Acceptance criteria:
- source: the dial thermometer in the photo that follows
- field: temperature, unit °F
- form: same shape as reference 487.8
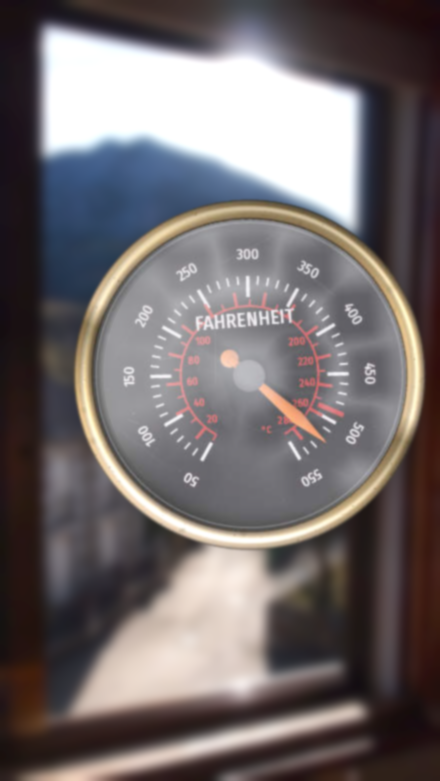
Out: 520
